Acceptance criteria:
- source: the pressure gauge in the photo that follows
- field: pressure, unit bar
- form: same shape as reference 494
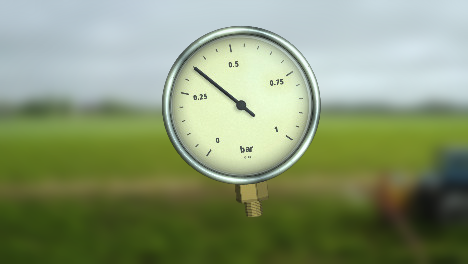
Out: 0.35
